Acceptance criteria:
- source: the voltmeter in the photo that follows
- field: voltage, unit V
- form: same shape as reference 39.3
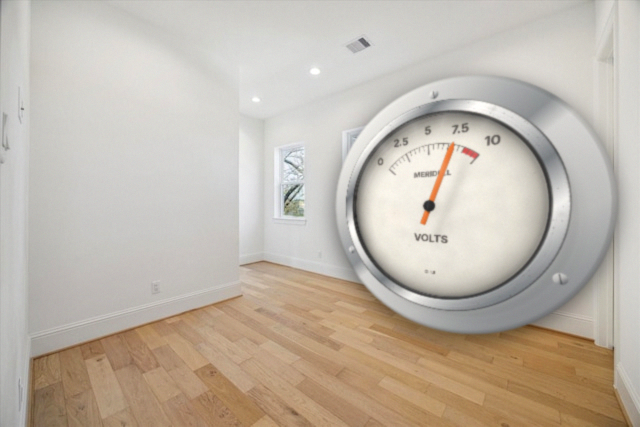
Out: 7.5
